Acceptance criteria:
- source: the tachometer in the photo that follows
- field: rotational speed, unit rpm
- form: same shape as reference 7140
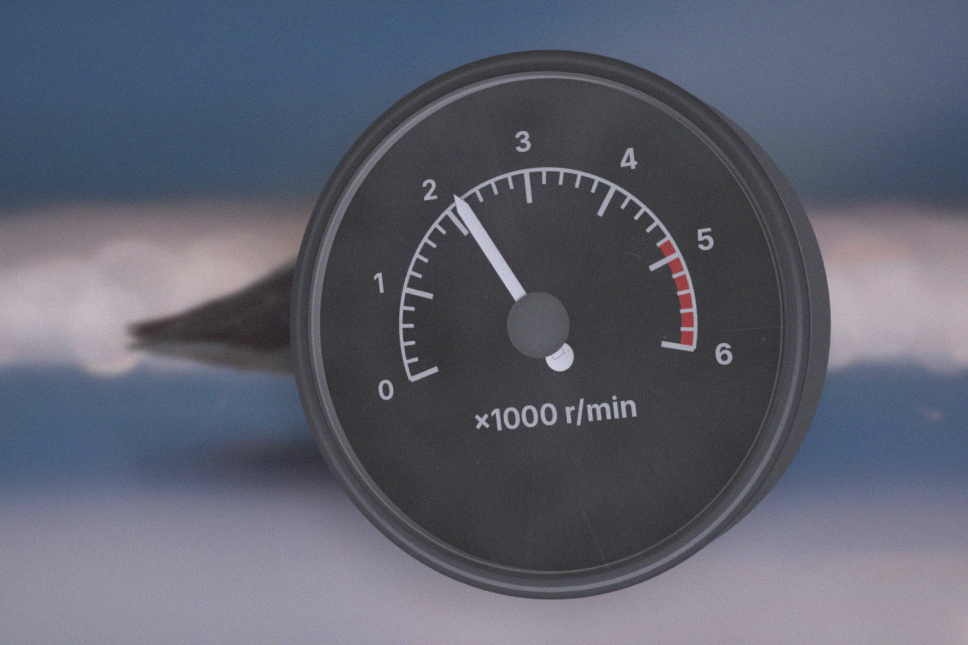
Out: 2200
